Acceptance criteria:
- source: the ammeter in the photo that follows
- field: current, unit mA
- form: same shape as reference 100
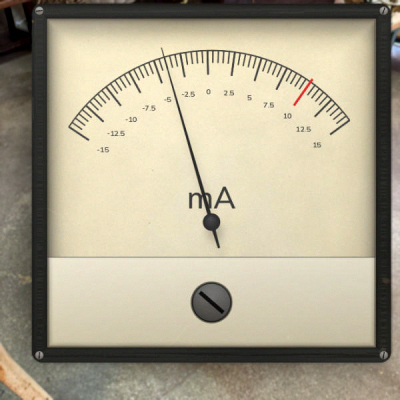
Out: -4
